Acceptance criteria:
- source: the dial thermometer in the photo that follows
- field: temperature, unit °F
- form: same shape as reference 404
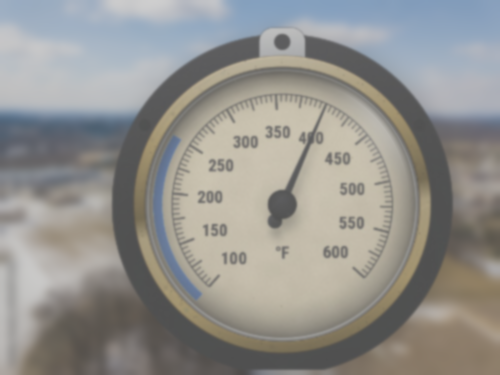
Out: 400
